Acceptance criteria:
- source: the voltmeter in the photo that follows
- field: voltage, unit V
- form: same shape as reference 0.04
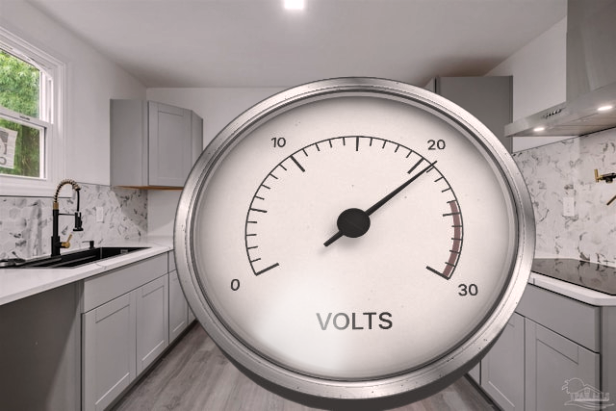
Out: 21
